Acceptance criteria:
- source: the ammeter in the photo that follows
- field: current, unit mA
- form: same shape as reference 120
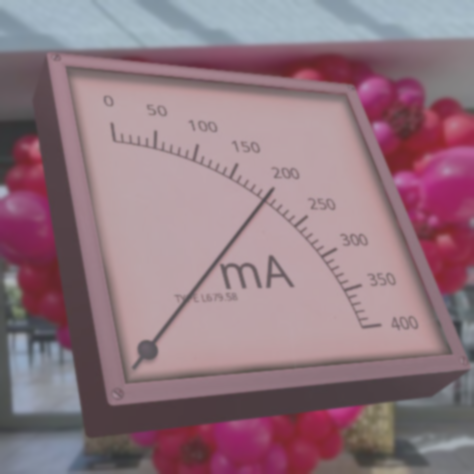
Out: 200
